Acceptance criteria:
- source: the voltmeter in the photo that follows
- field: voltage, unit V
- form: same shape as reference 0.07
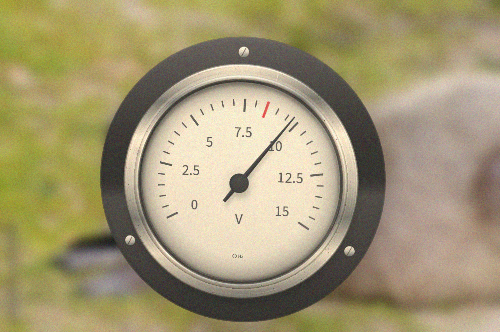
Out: 9.75
